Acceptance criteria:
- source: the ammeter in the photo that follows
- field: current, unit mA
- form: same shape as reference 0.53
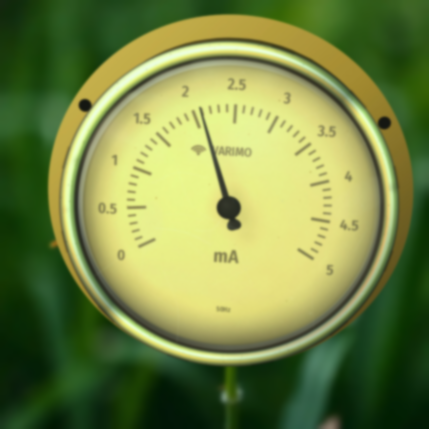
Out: 2.1
